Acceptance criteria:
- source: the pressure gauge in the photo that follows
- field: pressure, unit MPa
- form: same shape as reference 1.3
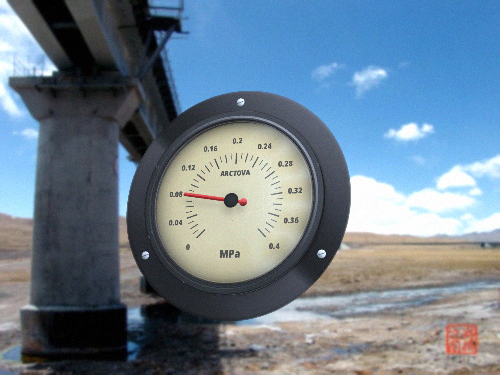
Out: 0.08
